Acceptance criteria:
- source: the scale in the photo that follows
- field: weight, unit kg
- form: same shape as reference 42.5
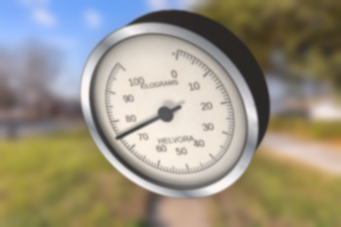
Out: 75
